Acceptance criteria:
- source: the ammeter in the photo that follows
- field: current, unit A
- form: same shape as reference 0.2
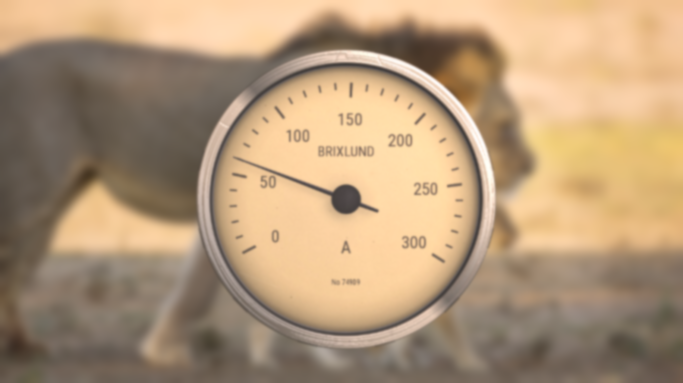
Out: 60
